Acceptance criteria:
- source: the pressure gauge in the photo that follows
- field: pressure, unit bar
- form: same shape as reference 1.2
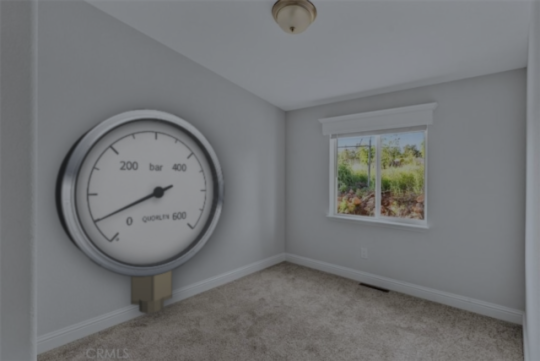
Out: 50
